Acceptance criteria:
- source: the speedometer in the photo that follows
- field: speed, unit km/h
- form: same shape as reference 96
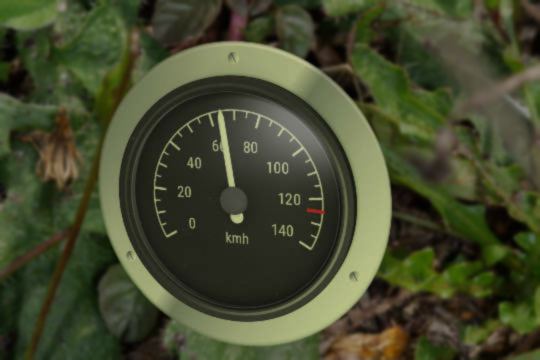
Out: 65
